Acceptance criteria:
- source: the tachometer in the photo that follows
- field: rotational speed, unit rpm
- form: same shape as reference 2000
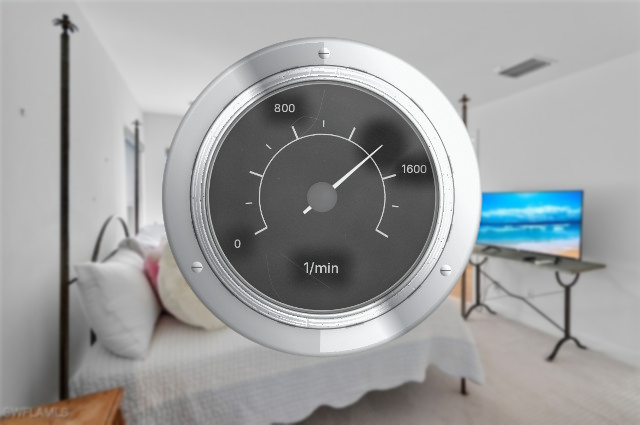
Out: 1400
